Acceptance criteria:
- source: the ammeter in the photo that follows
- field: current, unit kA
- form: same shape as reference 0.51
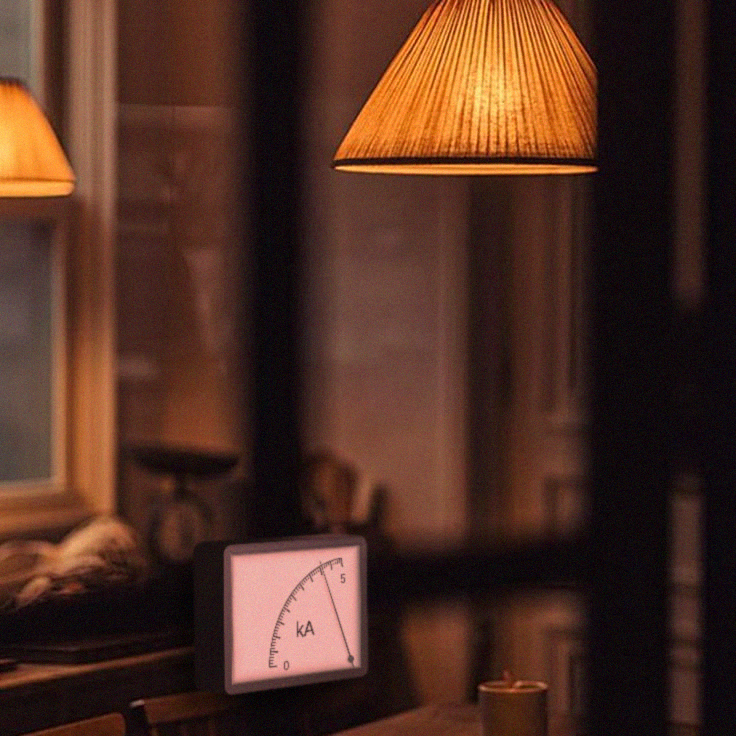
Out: 4
